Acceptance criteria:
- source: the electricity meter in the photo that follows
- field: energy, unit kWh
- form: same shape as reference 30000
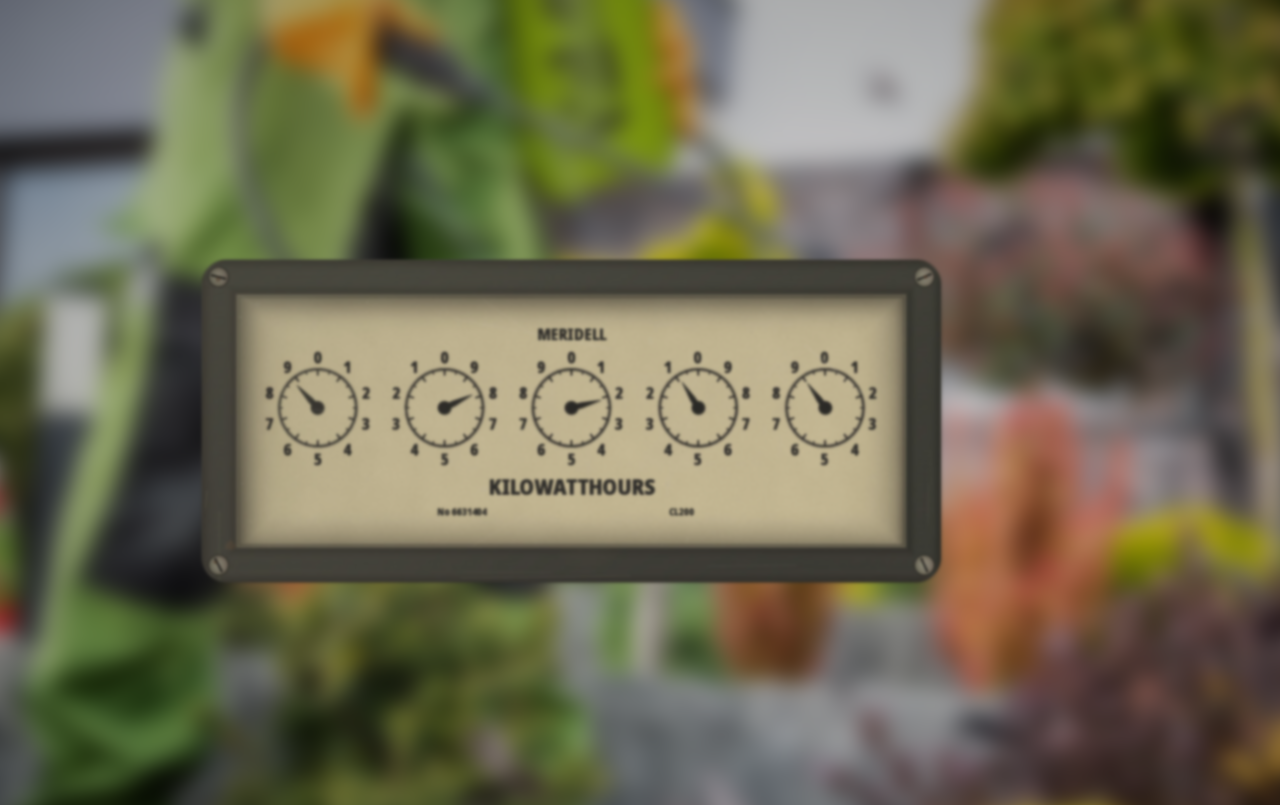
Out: 88209
